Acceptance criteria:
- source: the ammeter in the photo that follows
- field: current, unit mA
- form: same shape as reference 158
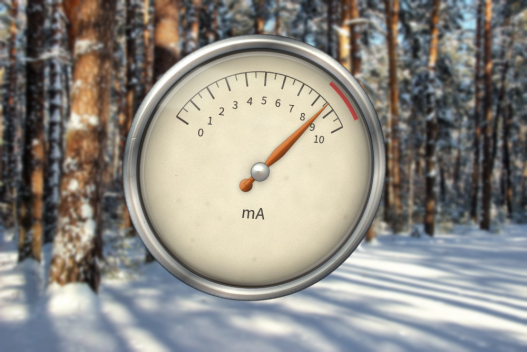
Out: 8.5
